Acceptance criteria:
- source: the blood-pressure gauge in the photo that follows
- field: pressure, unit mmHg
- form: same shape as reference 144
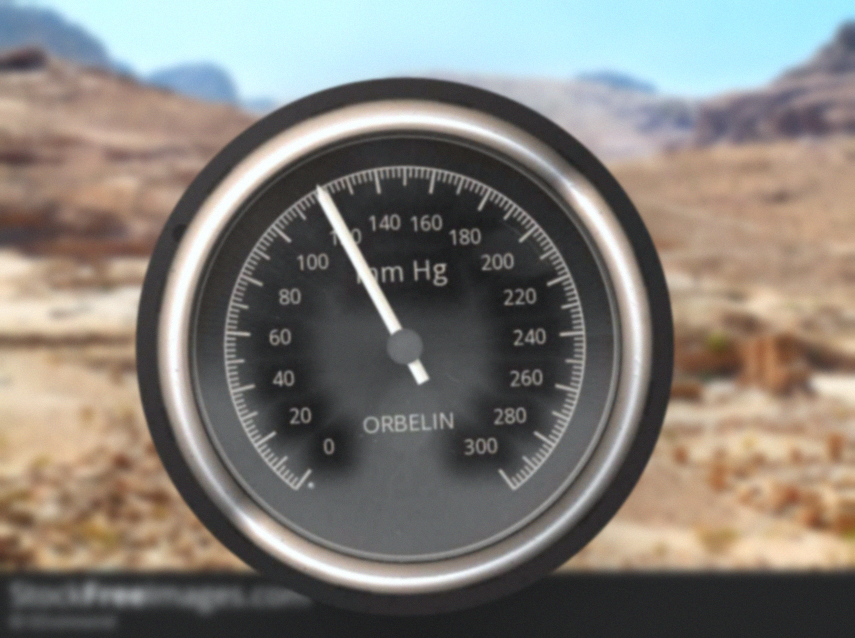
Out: 120
